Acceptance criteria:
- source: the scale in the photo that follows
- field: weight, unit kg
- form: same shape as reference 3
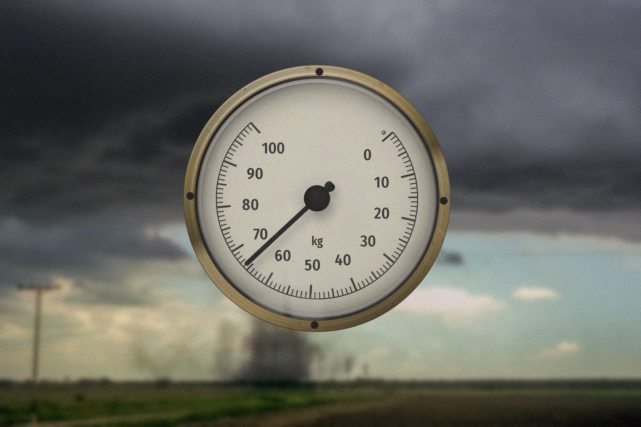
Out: 66
